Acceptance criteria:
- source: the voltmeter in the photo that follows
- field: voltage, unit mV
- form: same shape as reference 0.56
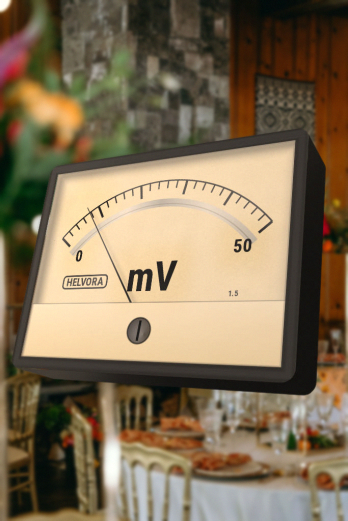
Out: 8
